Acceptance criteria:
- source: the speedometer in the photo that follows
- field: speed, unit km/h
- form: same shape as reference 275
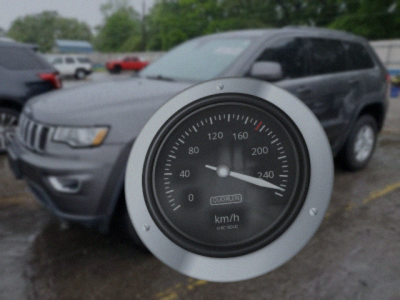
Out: 255
